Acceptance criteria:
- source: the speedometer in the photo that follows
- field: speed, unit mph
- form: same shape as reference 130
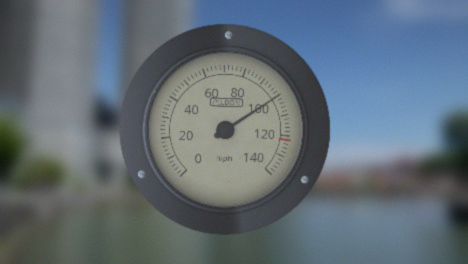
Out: 100
